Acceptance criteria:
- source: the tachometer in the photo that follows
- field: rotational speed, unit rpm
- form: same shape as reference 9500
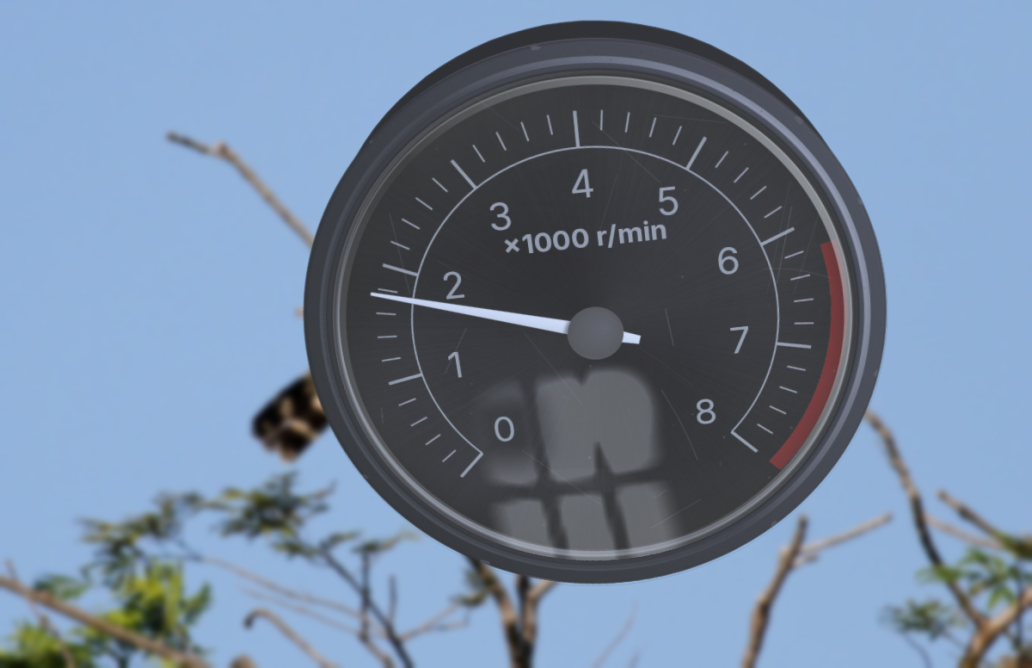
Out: 1800
